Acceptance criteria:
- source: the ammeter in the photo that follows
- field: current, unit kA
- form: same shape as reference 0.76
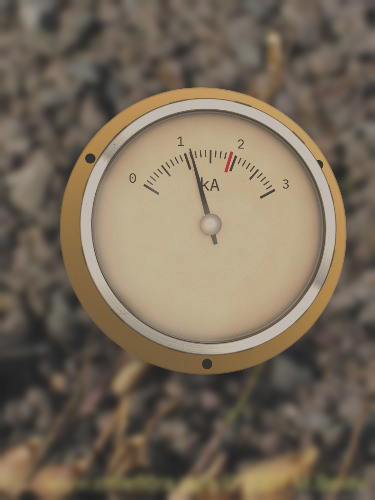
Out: 1.1
